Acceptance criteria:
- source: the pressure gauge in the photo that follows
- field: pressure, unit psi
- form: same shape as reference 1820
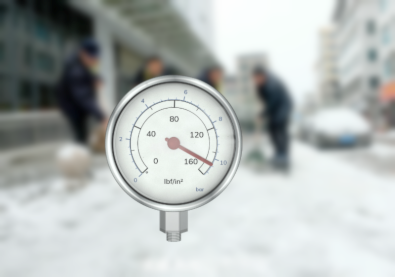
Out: 150
